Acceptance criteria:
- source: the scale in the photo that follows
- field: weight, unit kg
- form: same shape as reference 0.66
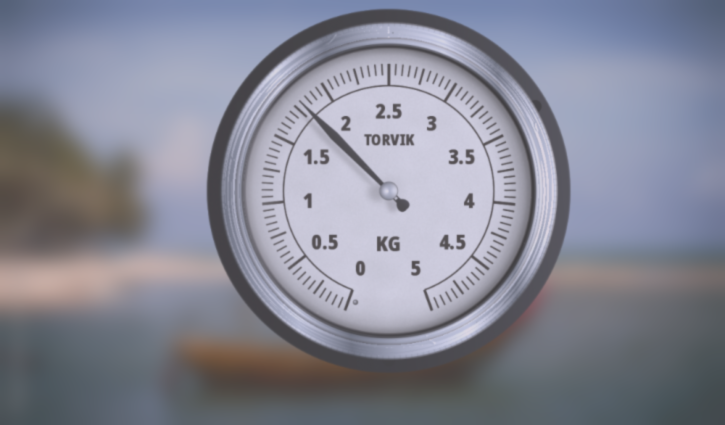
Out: 1.8
